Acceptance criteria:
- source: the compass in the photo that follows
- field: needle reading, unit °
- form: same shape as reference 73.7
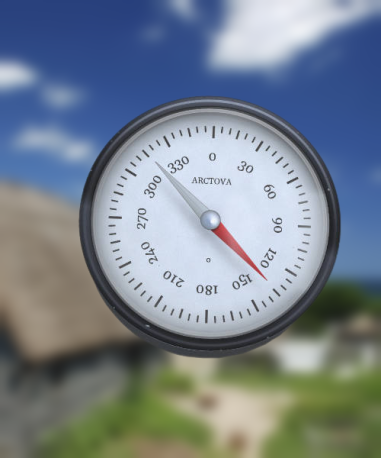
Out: 135
